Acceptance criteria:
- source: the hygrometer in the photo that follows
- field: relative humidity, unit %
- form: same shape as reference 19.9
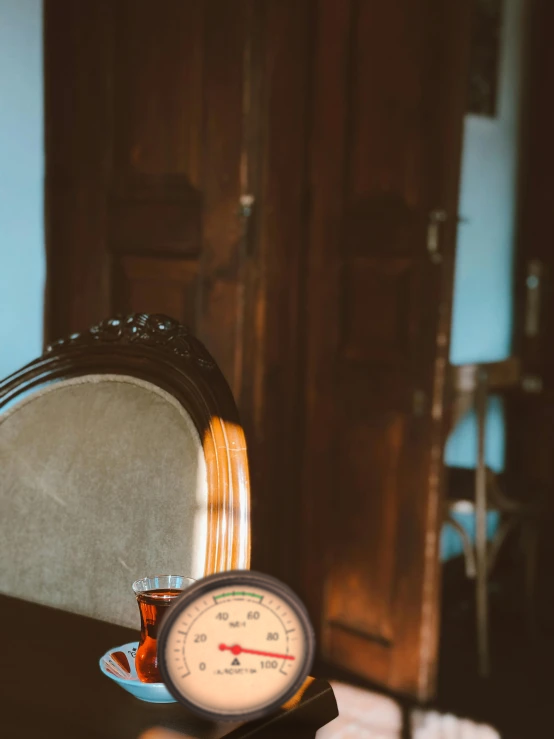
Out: 92
